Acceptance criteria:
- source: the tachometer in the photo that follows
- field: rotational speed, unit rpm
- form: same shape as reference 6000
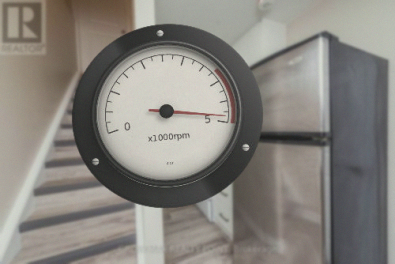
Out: 4875
